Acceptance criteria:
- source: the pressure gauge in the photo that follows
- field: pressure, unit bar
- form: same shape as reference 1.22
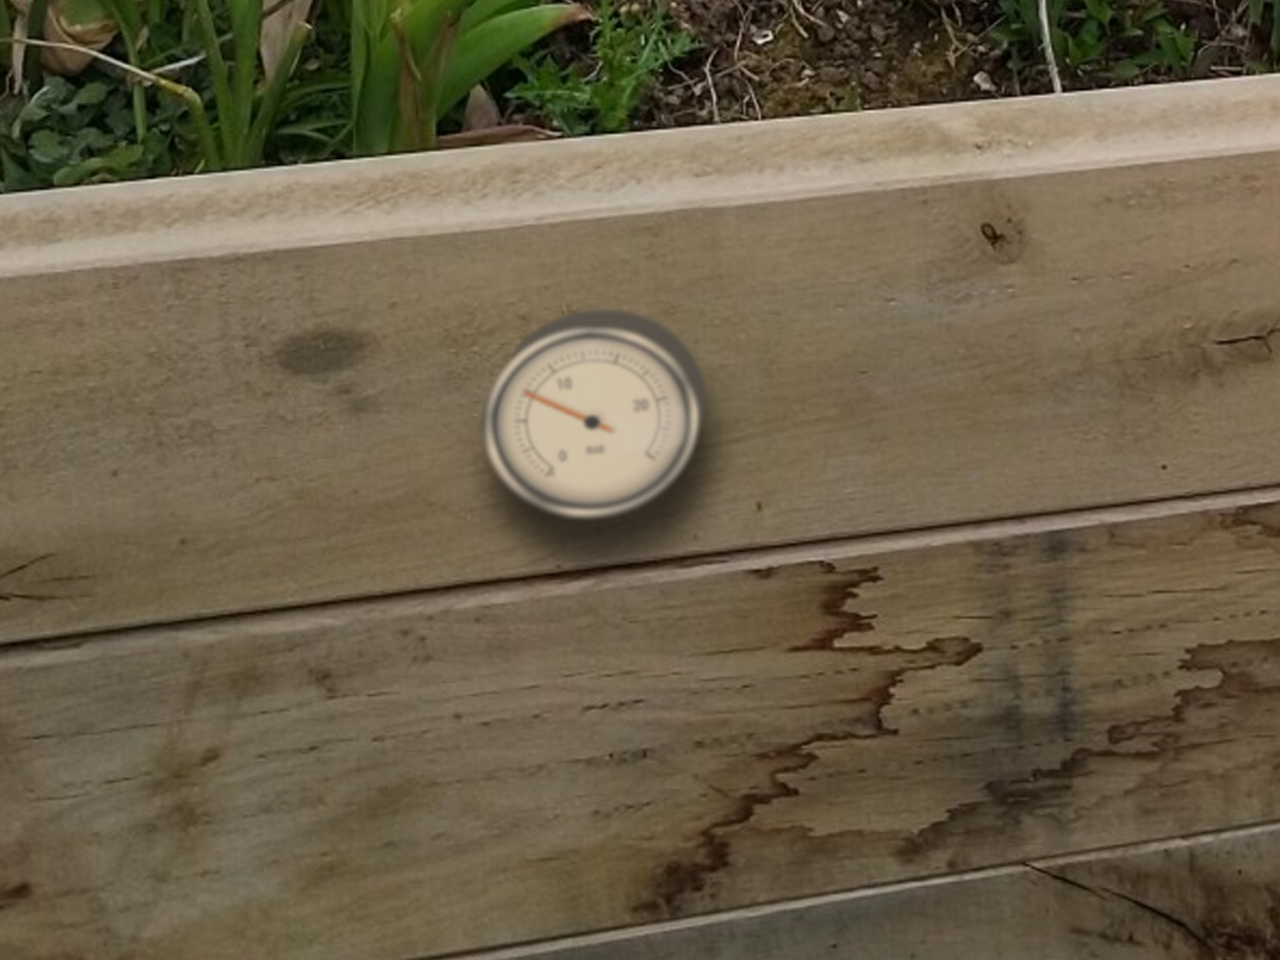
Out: 7.5
